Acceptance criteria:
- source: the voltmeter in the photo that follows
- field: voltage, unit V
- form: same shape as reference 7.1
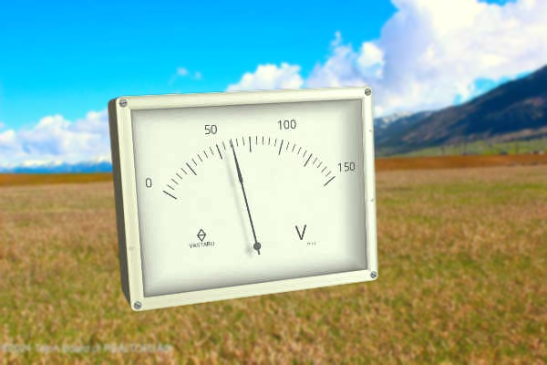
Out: 60
